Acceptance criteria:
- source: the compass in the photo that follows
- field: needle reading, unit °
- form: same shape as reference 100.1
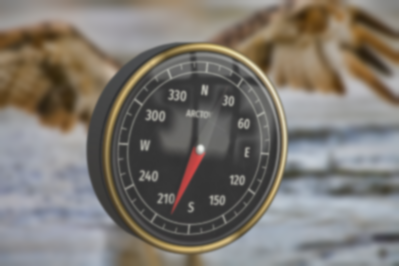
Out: 200
